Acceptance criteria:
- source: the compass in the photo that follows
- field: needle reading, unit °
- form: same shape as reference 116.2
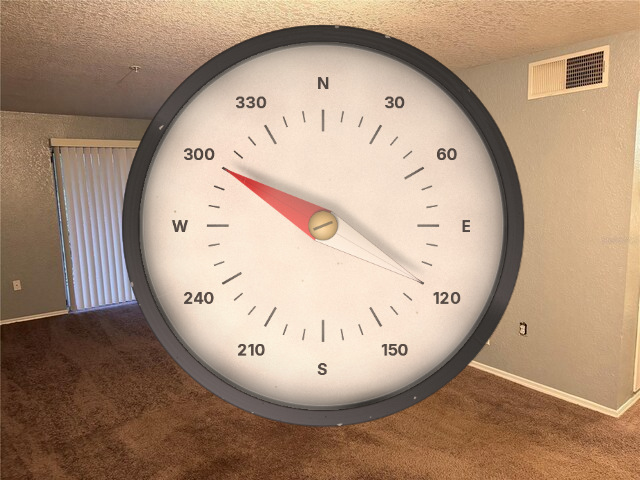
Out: 300
